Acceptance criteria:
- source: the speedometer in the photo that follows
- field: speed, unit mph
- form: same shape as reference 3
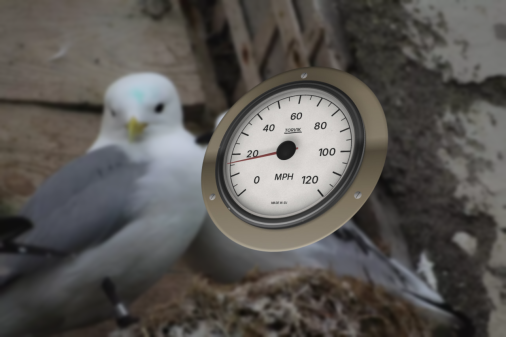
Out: 15
